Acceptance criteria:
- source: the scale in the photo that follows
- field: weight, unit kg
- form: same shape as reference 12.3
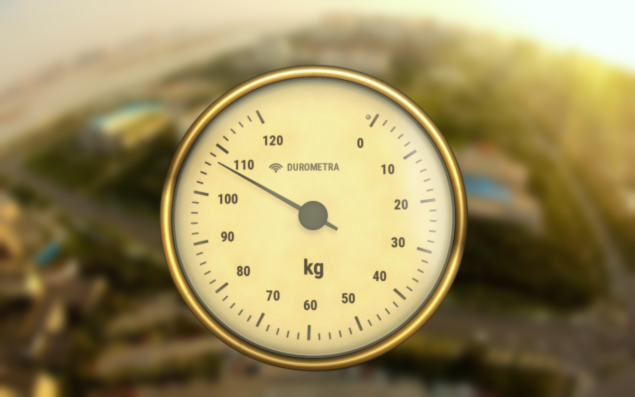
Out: 107
